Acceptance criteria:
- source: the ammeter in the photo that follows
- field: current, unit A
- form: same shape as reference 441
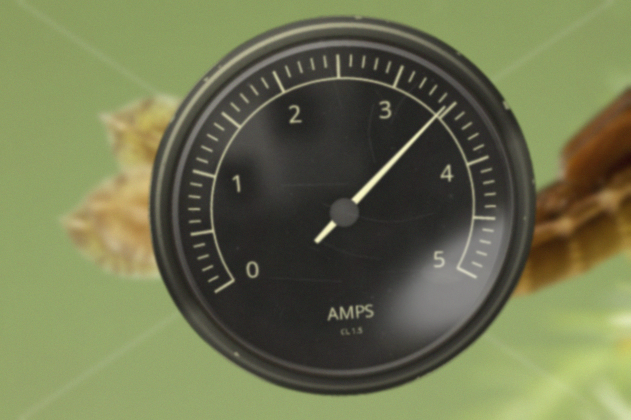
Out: 3.45
